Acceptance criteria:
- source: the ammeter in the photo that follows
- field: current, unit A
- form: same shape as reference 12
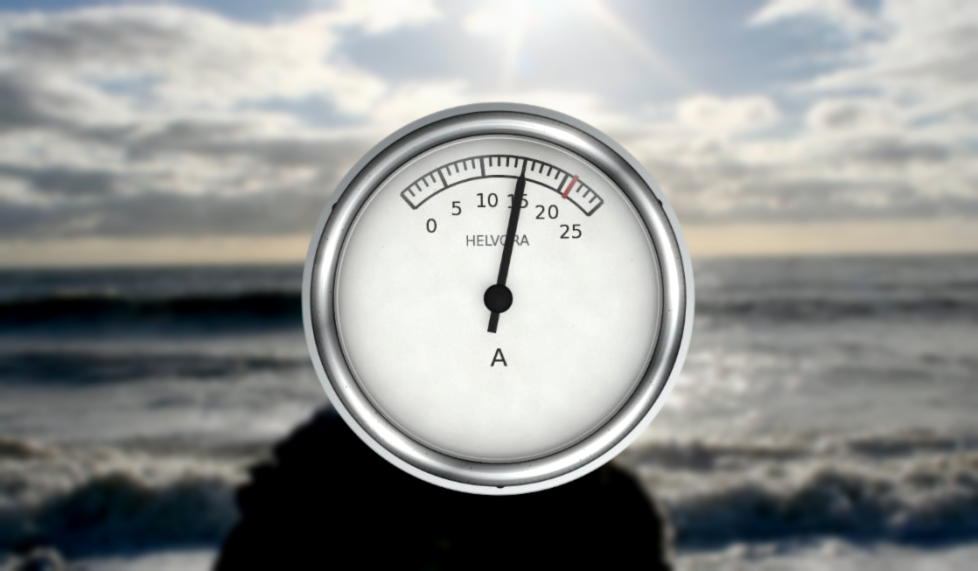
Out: 15
